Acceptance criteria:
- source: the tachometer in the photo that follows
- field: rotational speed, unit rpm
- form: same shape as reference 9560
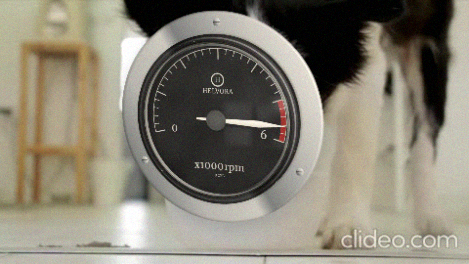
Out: 5600
